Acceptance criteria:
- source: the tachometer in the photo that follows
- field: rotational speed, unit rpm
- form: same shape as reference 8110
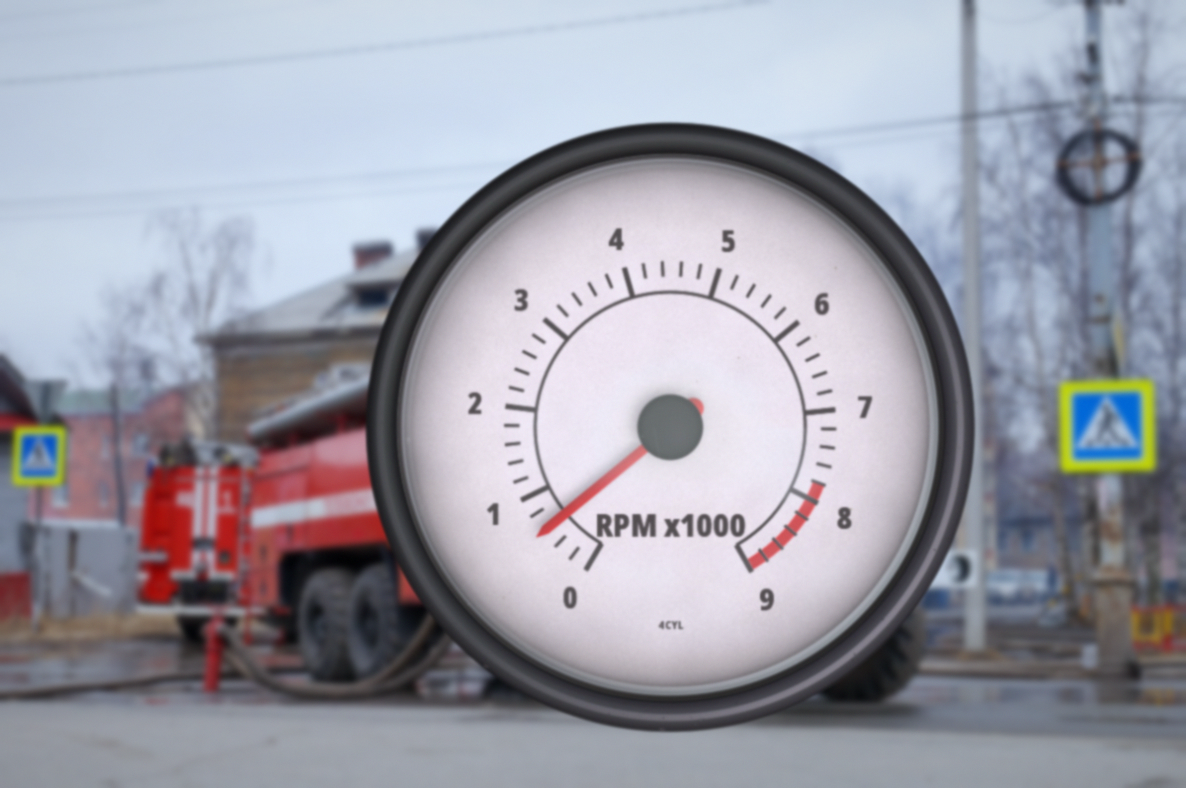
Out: 600
